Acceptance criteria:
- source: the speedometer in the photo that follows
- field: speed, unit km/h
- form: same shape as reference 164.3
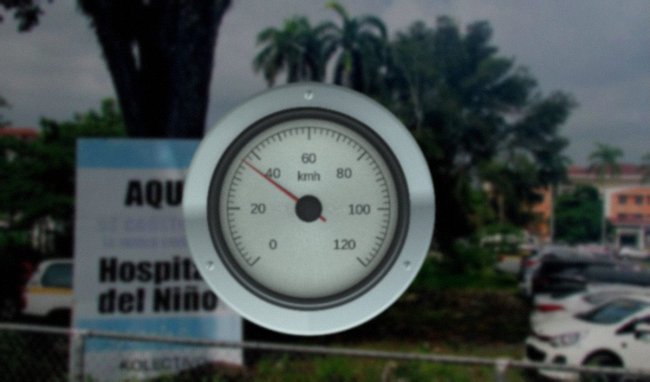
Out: 36
